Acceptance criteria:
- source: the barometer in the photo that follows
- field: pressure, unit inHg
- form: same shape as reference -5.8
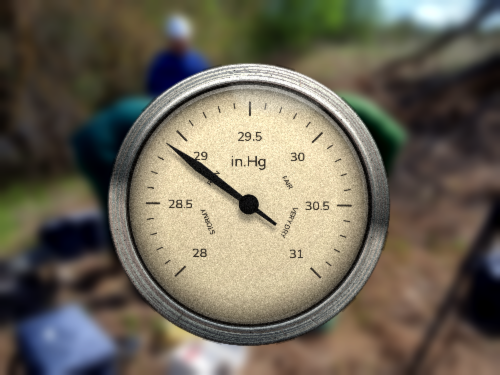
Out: 28.9
